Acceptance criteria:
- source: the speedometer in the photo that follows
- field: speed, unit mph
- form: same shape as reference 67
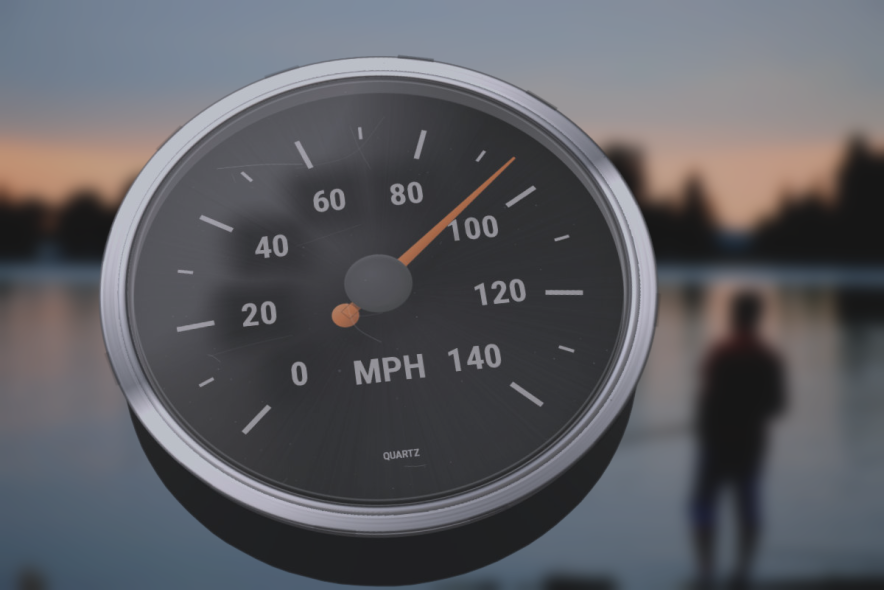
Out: 95
